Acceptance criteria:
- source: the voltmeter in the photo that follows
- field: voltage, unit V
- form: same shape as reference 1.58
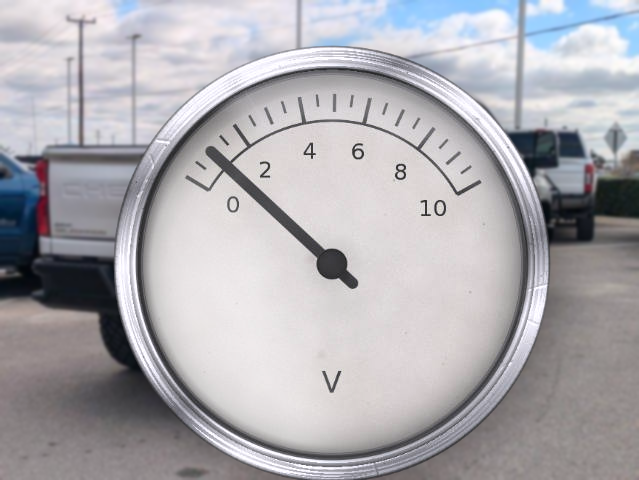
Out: 1
